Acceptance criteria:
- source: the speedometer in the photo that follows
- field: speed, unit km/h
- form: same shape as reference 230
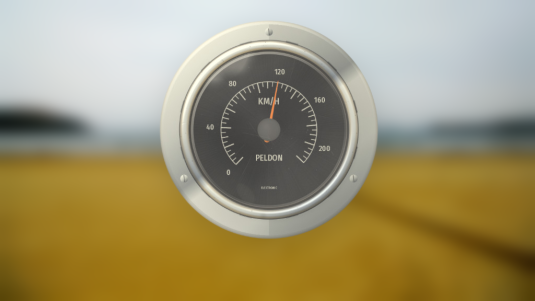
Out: 120
